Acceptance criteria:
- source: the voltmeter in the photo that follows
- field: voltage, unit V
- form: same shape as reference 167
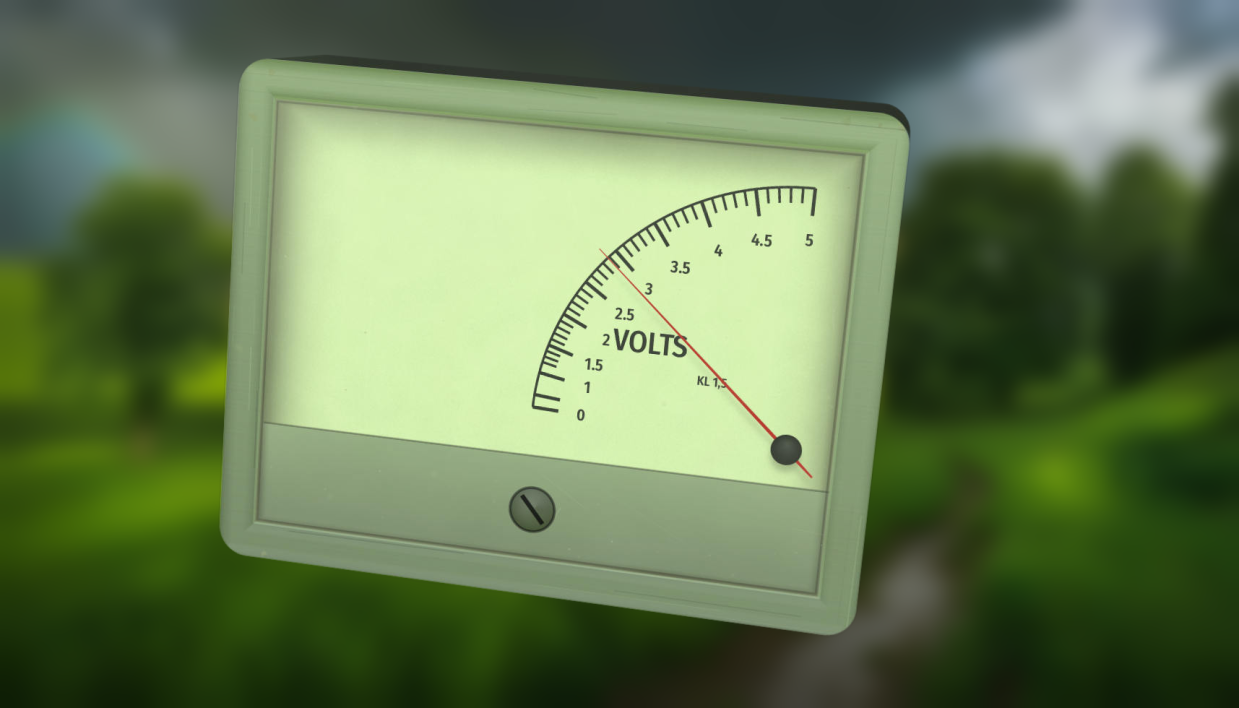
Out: 2.9
